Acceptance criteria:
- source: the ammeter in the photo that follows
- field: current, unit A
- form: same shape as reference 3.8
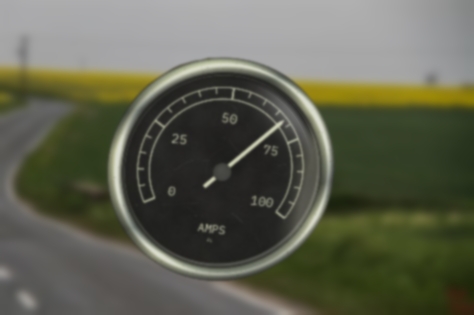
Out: 67.5
